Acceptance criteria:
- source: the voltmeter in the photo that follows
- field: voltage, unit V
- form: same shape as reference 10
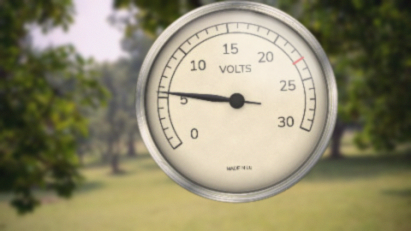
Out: 5.5
